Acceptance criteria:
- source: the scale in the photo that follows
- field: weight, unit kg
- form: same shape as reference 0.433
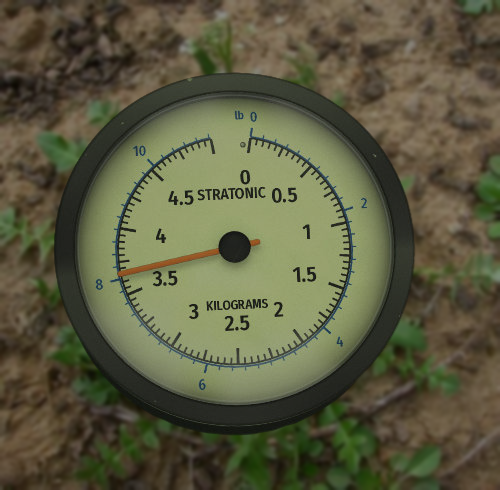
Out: 3.65
